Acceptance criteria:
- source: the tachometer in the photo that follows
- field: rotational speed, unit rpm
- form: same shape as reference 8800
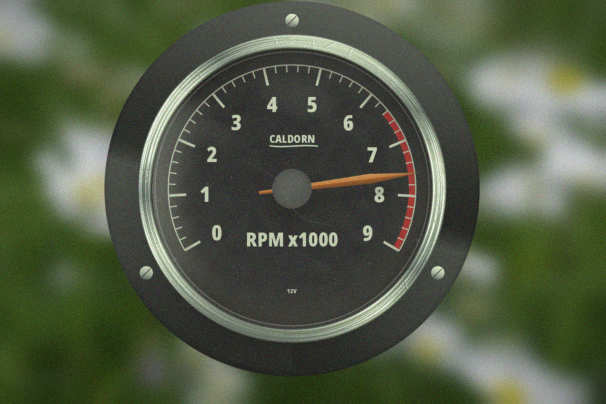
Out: 7600
